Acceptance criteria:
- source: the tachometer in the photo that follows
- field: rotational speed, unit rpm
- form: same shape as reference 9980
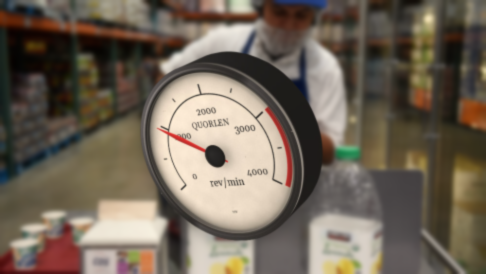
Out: 1000
